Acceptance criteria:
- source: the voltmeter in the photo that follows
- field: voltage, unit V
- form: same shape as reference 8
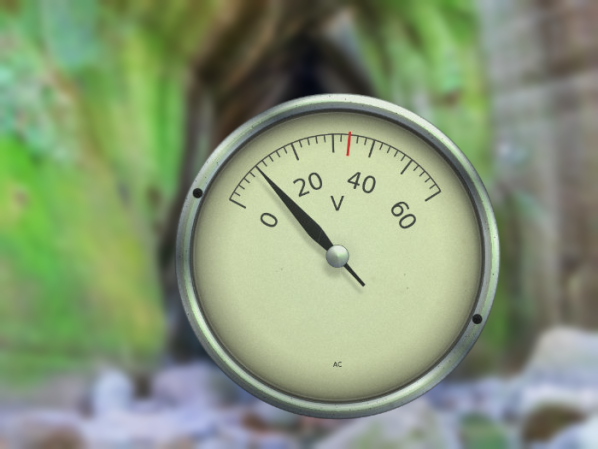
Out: 10
